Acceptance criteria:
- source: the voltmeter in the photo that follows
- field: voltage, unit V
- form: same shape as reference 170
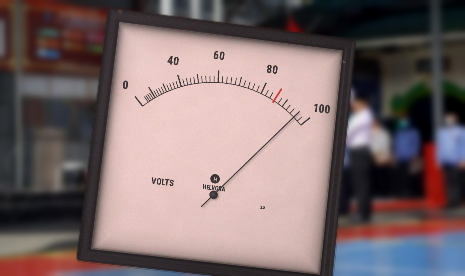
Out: 96
